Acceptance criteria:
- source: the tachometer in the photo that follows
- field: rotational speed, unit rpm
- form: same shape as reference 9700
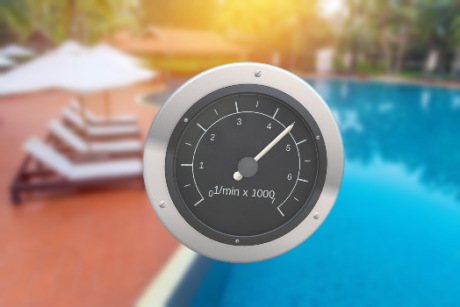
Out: 4500
